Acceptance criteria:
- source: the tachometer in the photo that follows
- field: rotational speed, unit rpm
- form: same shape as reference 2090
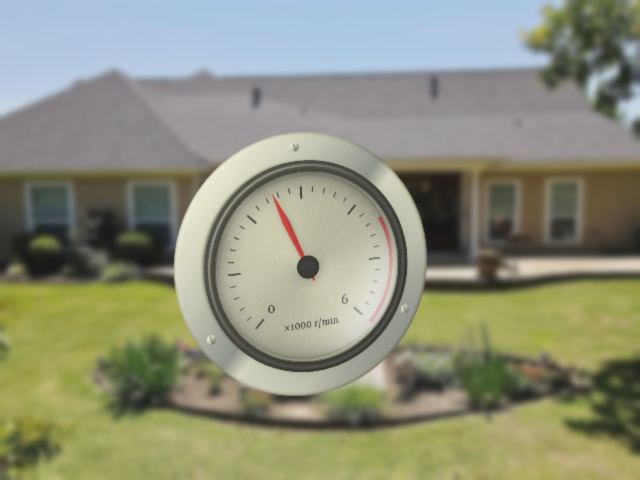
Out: 2500
